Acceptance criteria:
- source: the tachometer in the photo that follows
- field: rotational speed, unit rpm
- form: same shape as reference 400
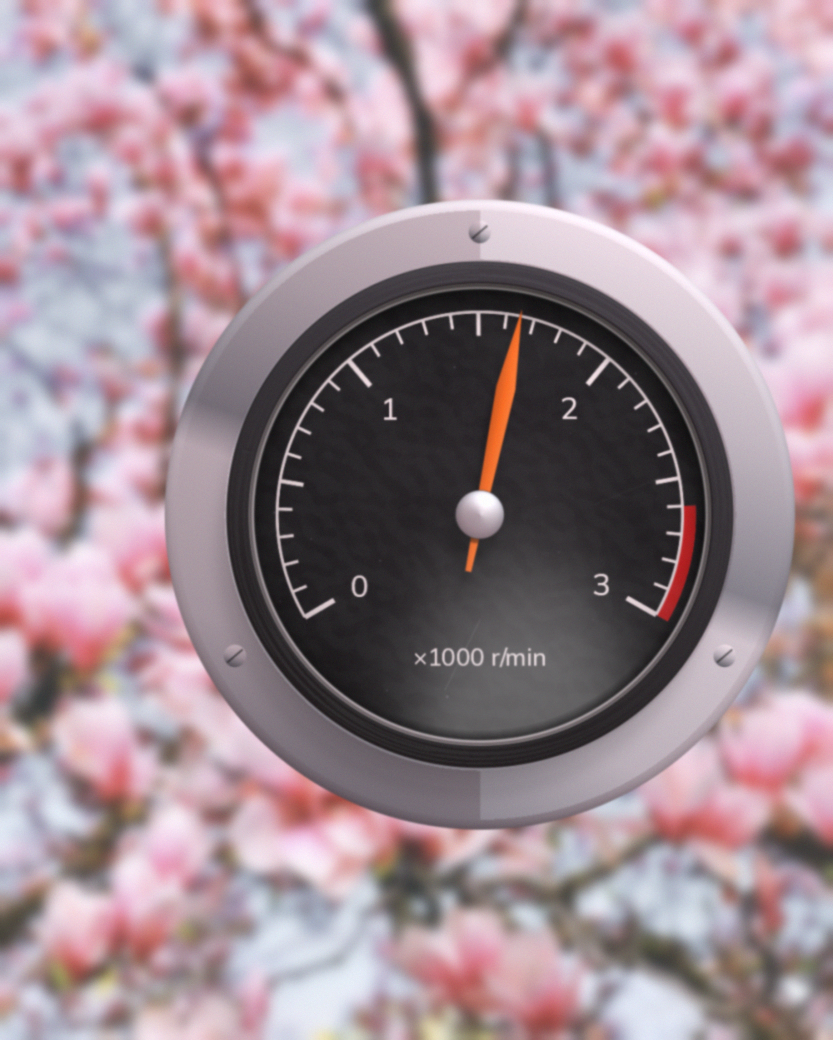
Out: 1650
